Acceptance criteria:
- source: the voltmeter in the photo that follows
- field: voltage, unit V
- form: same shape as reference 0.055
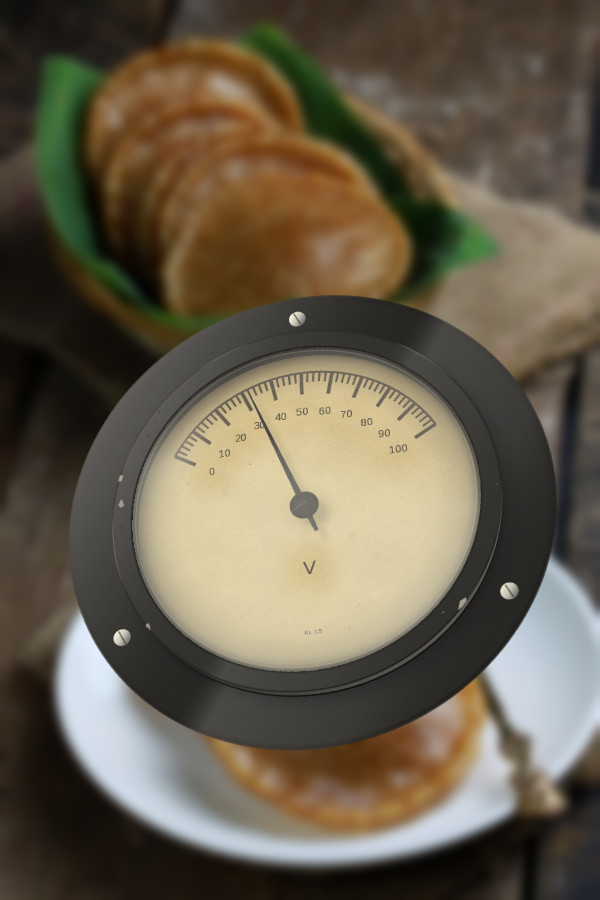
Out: 32
